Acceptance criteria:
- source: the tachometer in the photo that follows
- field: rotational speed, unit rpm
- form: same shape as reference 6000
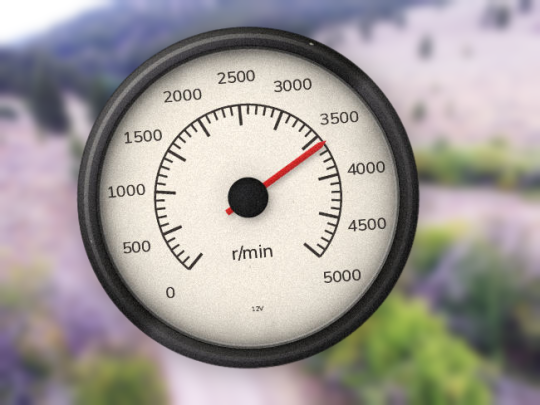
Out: 3600
